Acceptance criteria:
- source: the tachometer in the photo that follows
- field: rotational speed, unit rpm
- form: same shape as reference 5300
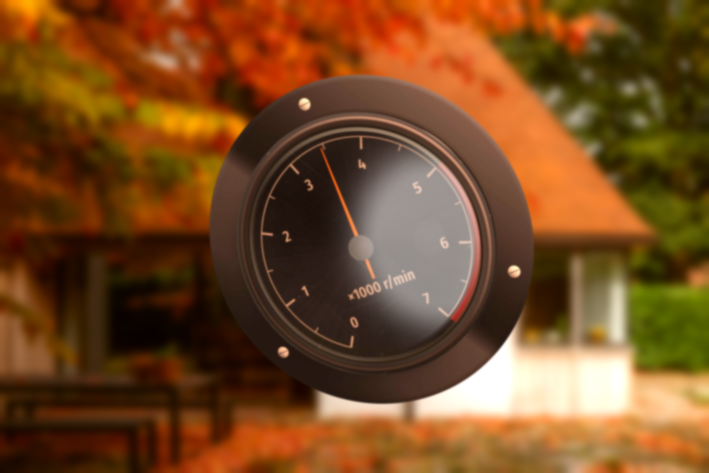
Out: 3500
